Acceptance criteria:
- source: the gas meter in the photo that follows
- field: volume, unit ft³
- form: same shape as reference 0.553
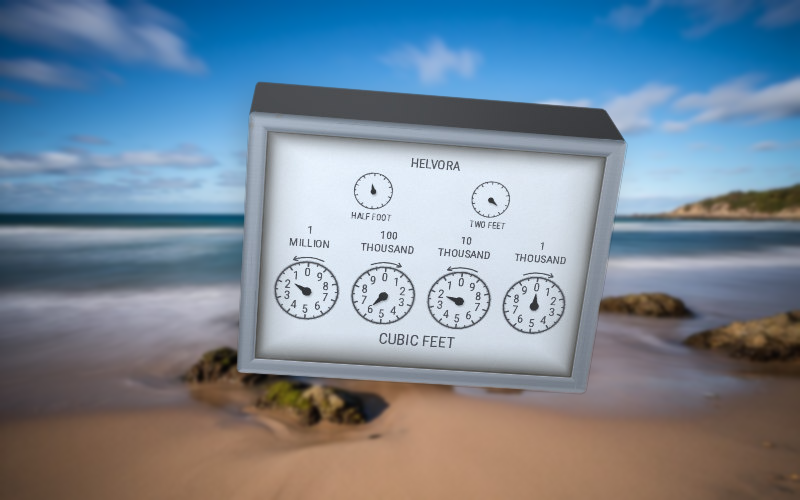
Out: 162000
